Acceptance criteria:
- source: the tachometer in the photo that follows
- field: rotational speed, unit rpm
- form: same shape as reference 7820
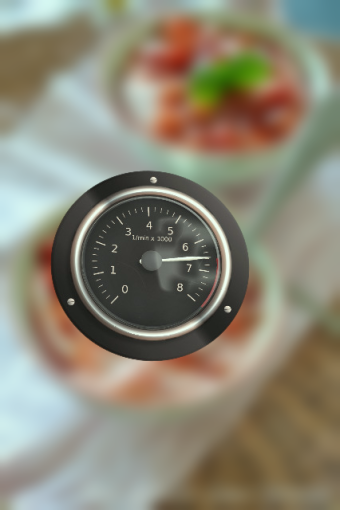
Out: 6600
